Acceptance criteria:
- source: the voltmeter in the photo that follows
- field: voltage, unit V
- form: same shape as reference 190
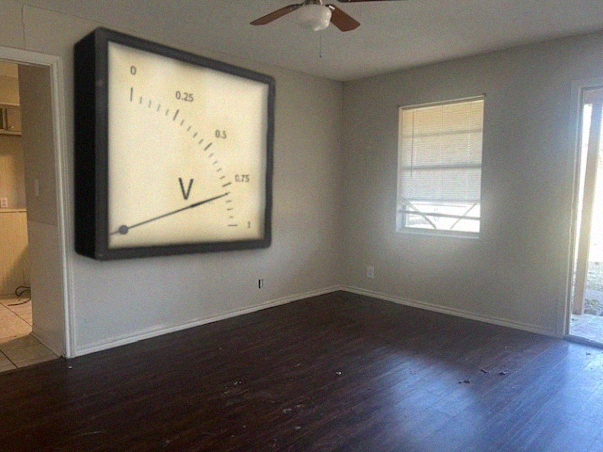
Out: 0.8
